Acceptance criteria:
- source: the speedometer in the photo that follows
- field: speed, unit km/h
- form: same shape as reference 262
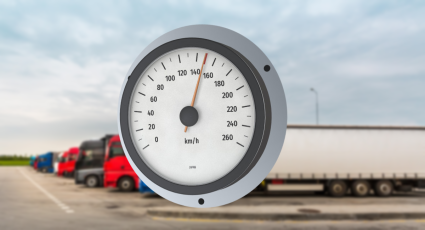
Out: 150
